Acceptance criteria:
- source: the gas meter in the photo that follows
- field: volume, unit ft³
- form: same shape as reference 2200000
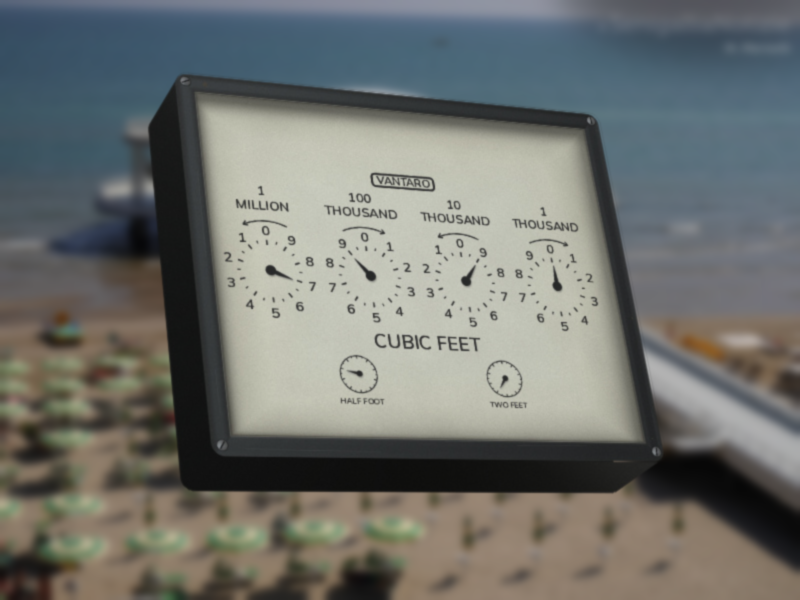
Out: 689000
